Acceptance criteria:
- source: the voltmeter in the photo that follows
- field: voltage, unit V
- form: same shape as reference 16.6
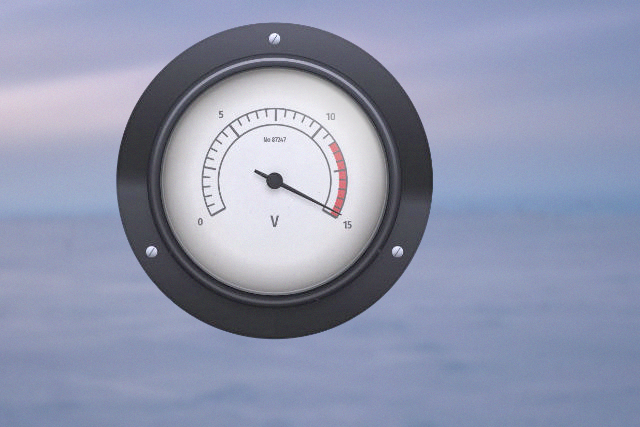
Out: 14.75
